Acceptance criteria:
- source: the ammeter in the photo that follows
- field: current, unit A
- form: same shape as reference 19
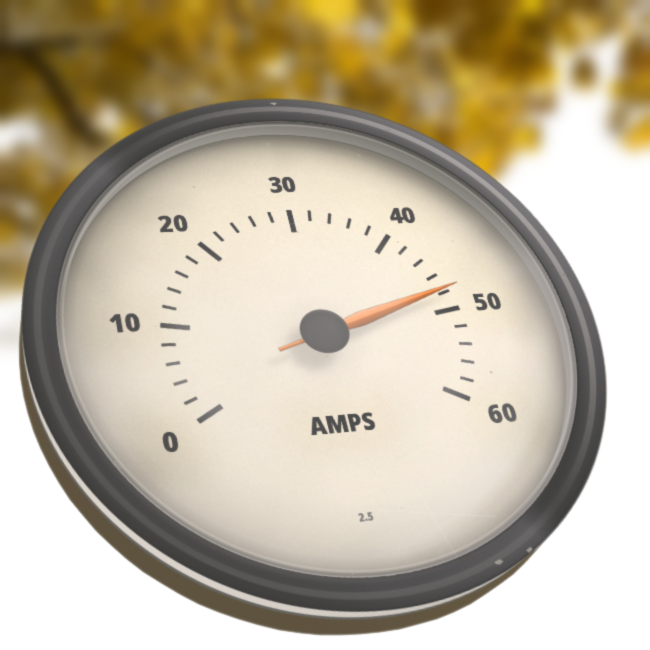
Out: 48
